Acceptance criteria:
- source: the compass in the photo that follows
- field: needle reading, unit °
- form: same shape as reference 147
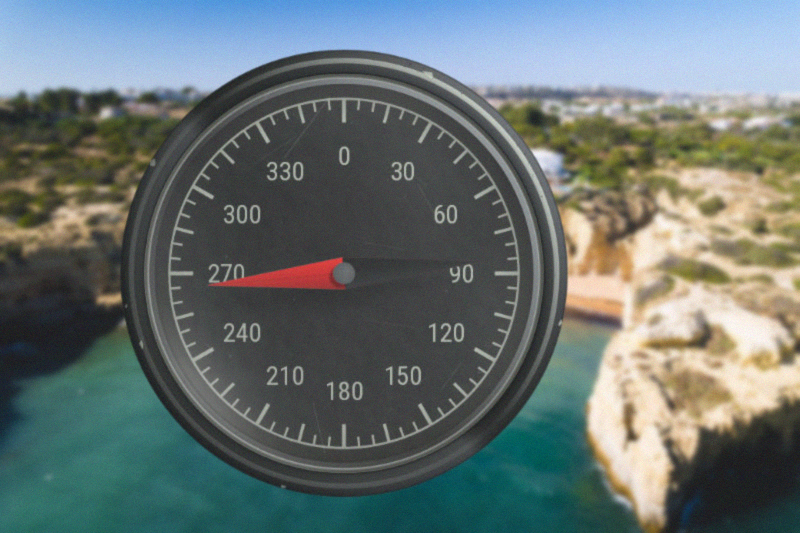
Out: 265
